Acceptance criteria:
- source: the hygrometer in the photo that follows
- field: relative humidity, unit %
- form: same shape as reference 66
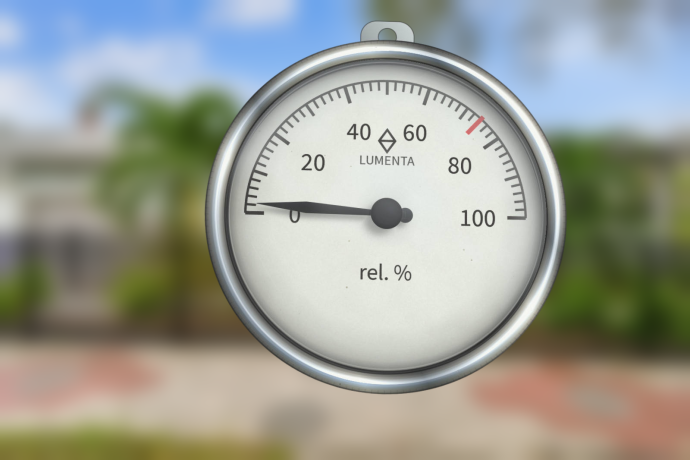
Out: 2
